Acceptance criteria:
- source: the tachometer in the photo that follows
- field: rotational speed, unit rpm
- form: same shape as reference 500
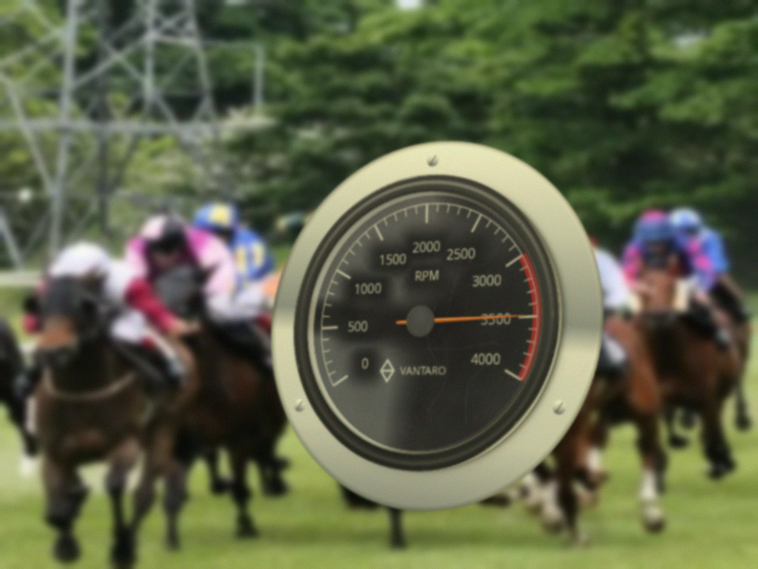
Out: 3500
